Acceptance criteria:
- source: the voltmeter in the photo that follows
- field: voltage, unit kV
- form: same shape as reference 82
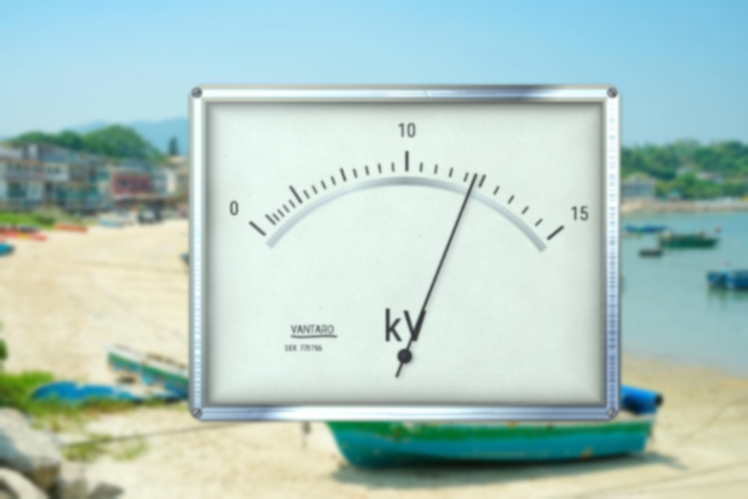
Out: 12.25
